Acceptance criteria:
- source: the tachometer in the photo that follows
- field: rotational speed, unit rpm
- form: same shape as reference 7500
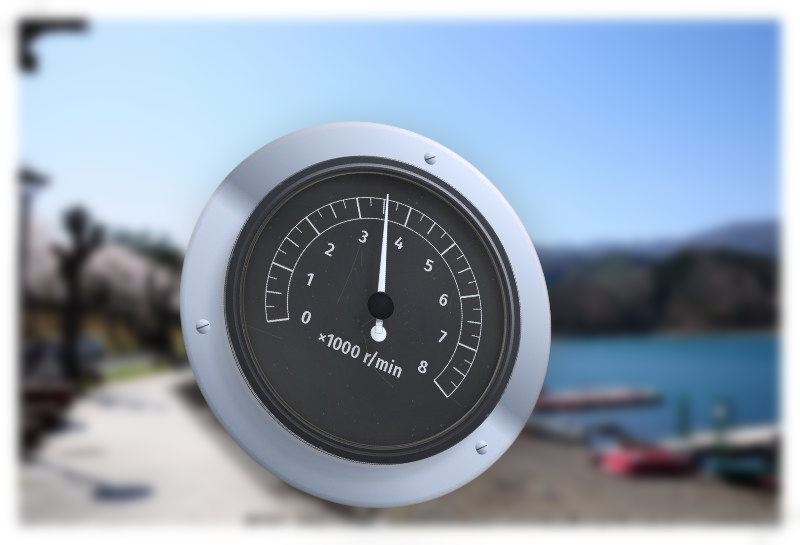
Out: 3500
